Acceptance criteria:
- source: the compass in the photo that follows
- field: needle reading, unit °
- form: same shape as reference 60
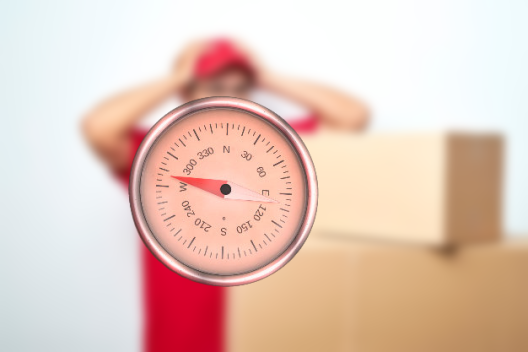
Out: 280
